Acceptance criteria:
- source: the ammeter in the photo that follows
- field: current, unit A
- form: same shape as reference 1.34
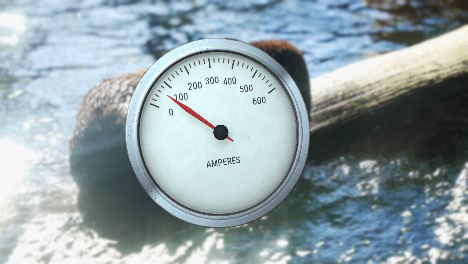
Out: 60
